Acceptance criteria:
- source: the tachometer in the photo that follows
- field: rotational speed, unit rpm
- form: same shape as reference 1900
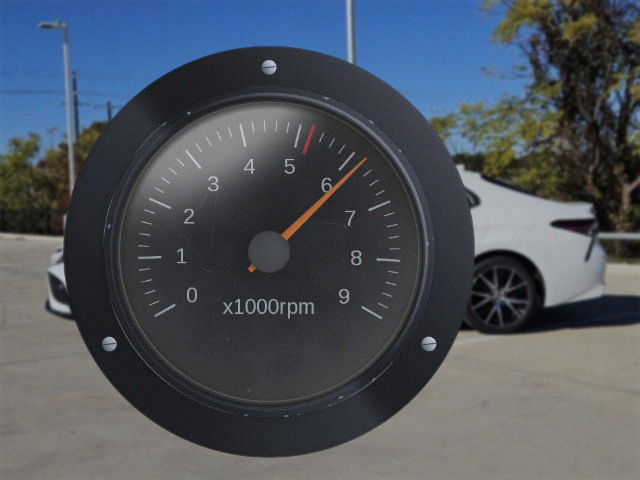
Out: 6200
